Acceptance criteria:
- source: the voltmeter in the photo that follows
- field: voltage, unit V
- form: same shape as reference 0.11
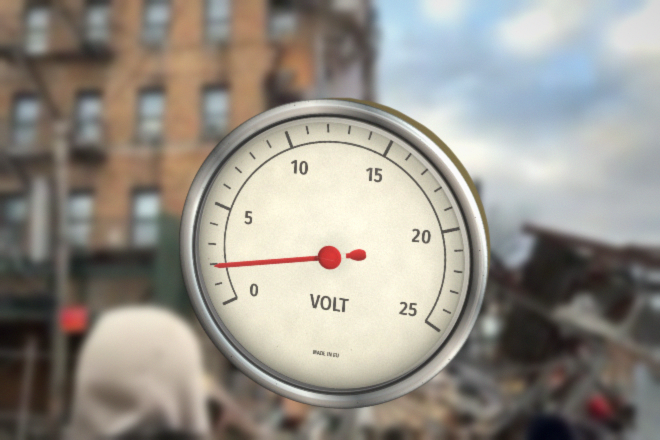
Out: 2
